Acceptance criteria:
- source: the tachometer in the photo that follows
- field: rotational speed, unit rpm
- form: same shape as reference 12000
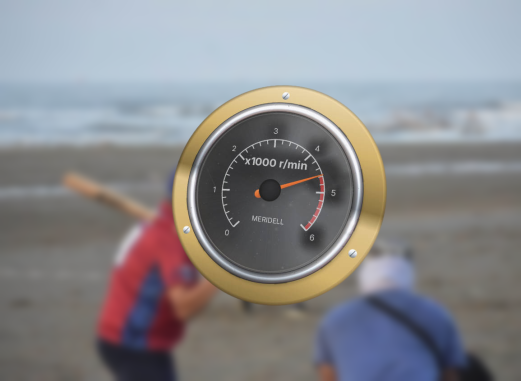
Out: 4600
